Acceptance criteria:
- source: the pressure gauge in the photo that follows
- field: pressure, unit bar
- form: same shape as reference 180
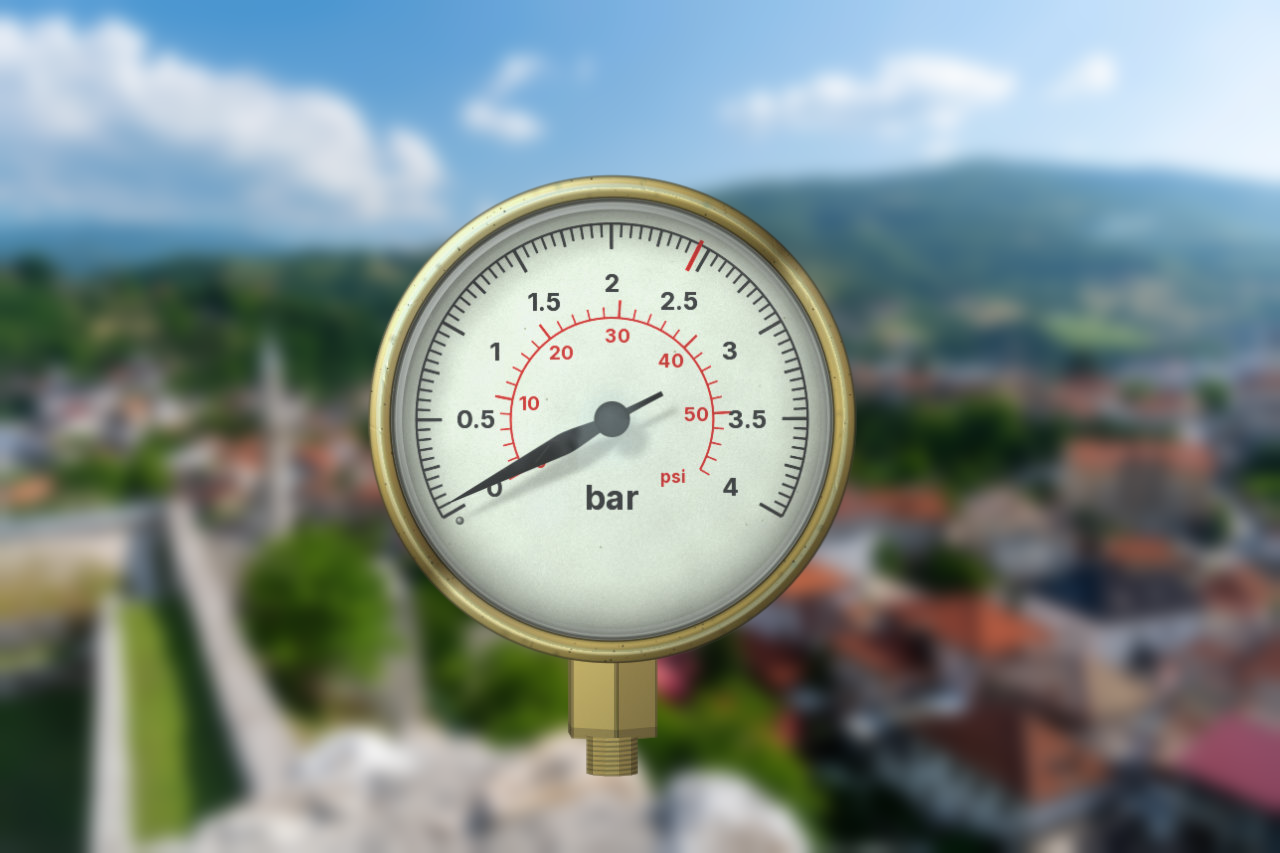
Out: 0.05
